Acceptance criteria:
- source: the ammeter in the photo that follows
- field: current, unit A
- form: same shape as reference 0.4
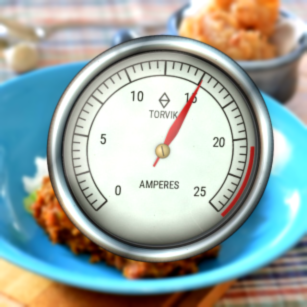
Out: 15
